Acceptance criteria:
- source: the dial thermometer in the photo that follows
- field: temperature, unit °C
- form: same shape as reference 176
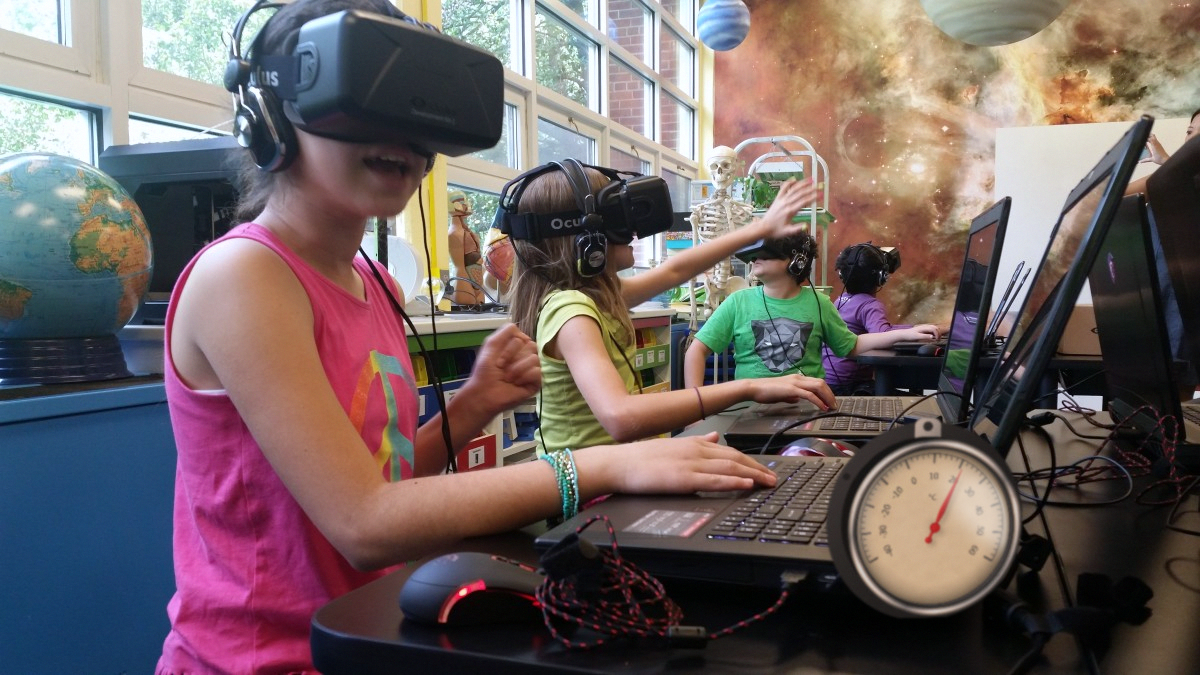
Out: 20
